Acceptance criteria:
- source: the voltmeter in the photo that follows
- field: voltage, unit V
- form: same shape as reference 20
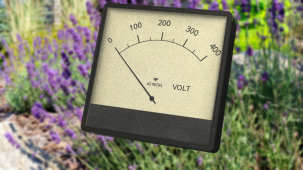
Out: 0
